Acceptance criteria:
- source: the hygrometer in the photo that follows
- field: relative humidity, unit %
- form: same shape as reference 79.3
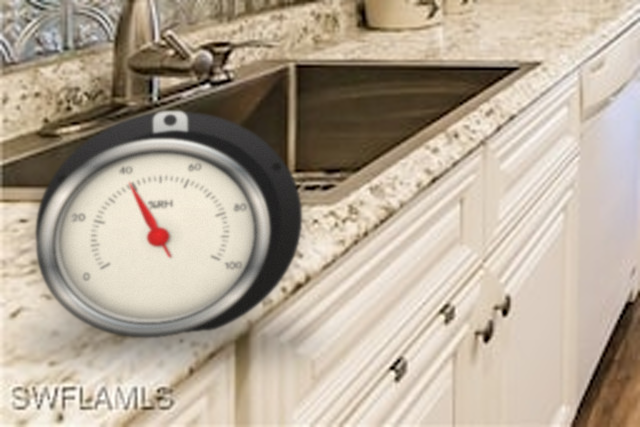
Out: 40
